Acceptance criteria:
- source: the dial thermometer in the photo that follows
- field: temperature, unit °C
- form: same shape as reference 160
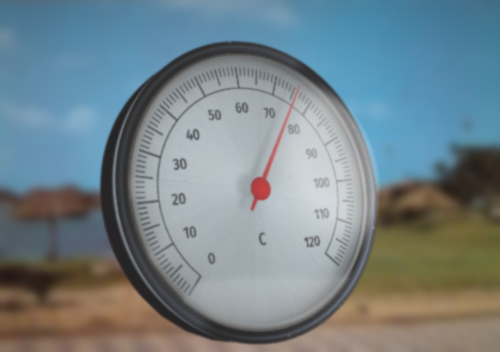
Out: 75
